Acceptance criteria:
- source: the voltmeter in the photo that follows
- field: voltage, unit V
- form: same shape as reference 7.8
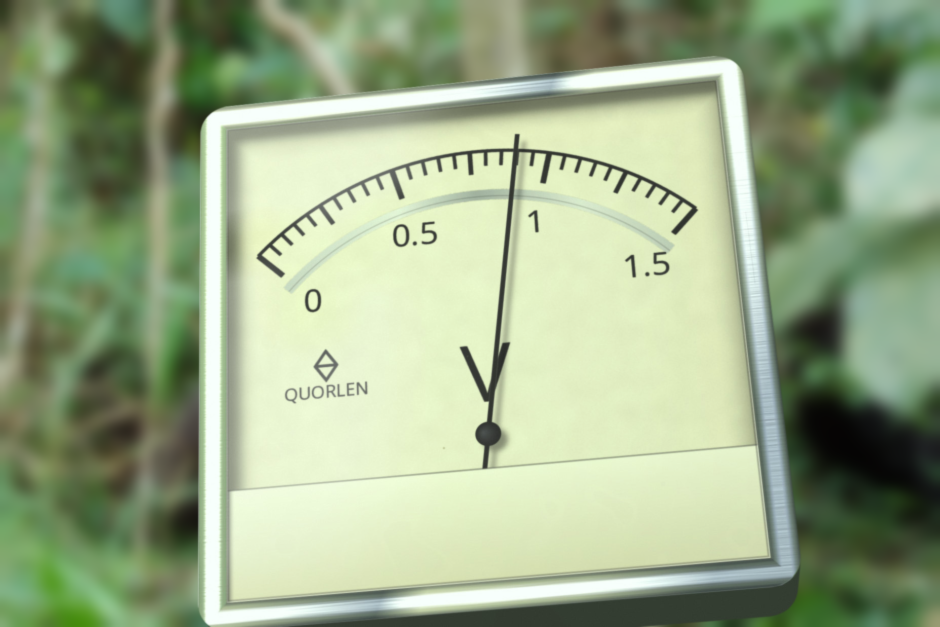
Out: 0.9
